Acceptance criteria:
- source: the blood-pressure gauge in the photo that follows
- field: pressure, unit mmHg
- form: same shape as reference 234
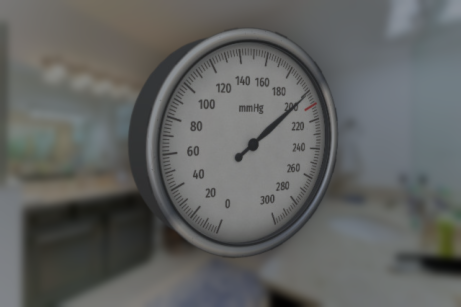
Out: 200
